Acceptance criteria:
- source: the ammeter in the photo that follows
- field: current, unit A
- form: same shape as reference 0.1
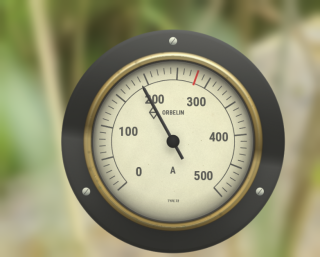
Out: 190
